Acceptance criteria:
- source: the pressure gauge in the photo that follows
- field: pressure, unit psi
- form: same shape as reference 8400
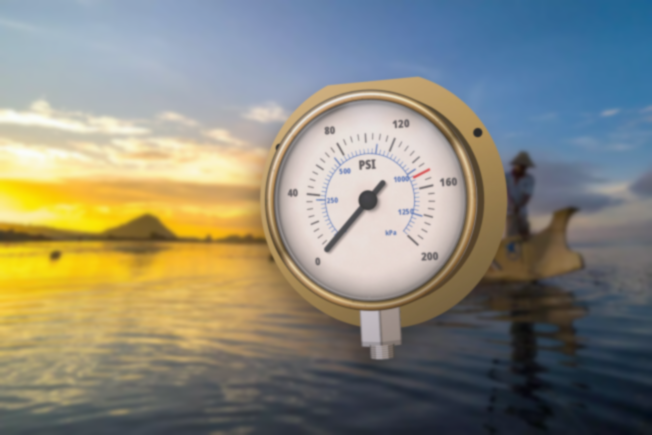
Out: 0
